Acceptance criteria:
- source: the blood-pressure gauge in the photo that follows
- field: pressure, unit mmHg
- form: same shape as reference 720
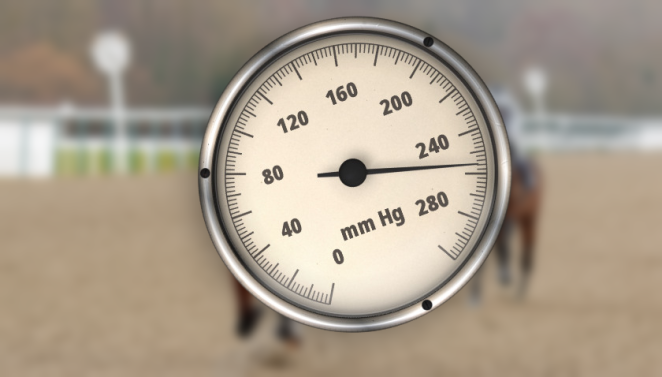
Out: 256
